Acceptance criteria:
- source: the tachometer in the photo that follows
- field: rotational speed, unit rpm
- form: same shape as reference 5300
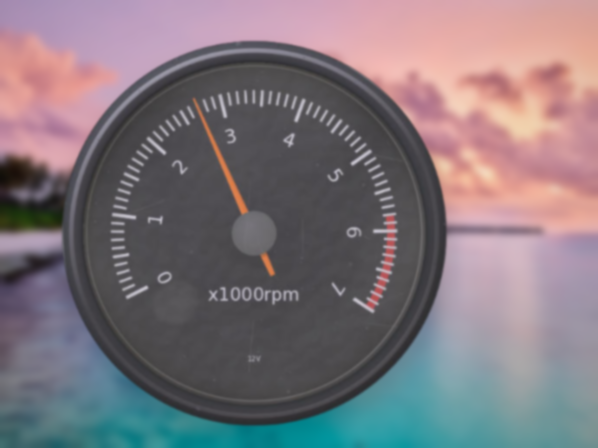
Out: 2700
